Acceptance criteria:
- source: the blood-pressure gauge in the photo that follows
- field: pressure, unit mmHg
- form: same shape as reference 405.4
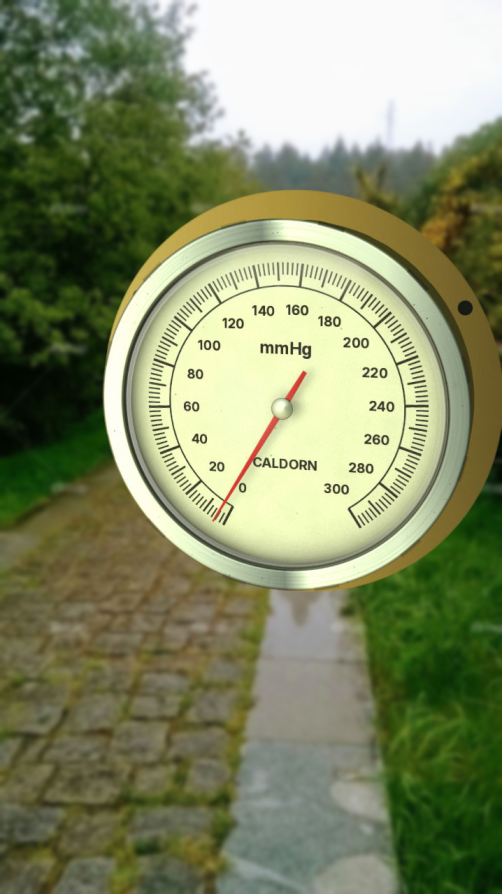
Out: 4
